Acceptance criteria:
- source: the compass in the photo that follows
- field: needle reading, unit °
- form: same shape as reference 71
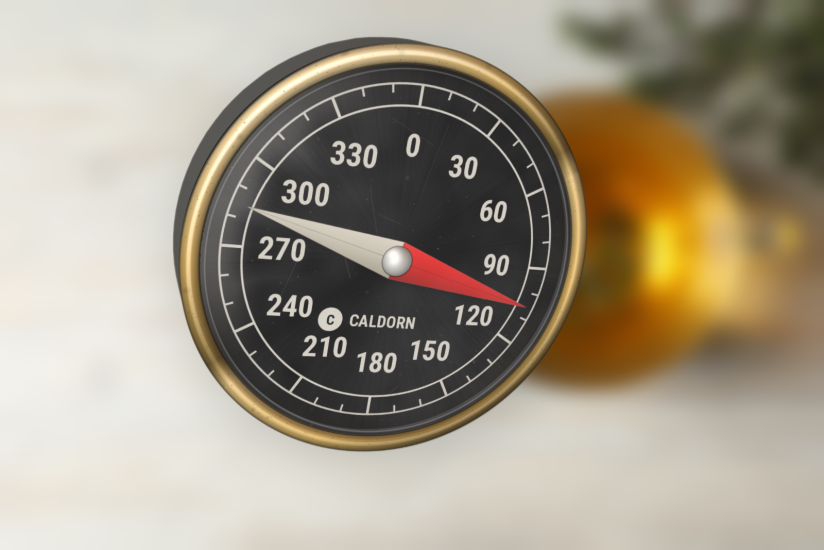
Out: 105
